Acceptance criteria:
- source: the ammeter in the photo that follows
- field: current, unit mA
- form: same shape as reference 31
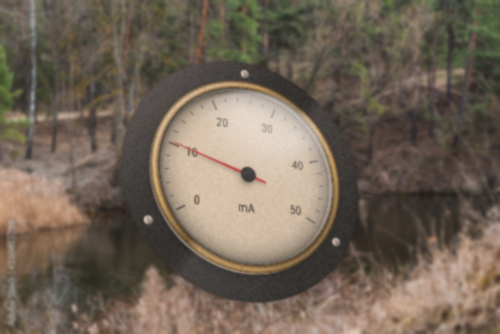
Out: 10
